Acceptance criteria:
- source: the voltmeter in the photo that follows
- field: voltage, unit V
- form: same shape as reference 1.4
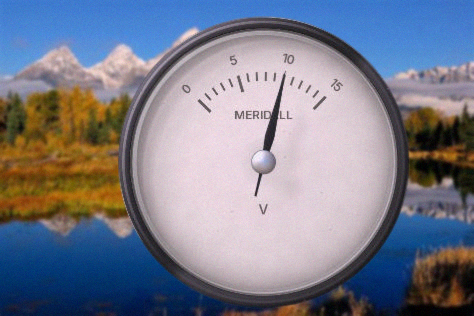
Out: 10
